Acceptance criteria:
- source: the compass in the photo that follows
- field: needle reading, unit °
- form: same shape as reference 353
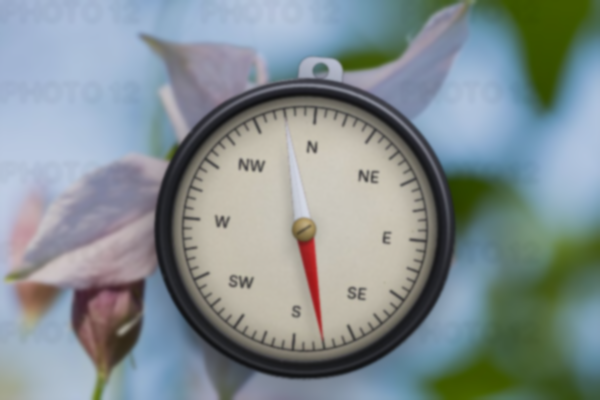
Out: 165
